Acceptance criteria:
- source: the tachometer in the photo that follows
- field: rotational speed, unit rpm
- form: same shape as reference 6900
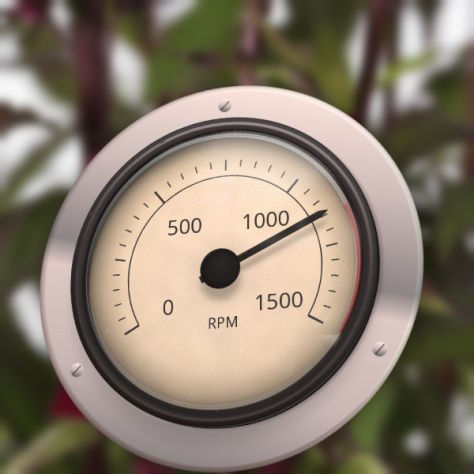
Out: 1150
